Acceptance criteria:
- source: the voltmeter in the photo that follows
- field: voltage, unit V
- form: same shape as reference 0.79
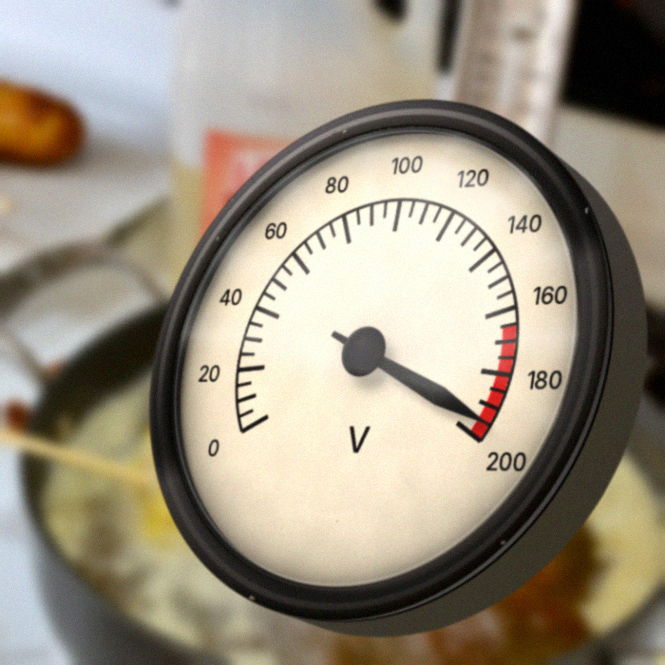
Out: 195
